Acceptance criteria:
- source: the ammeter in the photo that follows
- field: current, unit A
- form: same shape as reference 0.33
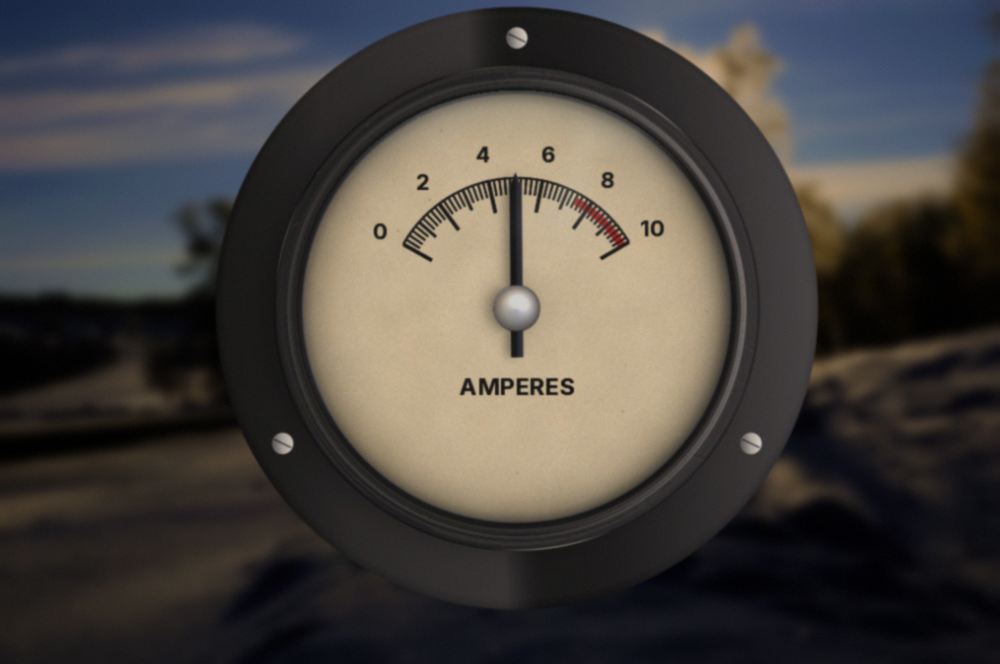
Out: 5
